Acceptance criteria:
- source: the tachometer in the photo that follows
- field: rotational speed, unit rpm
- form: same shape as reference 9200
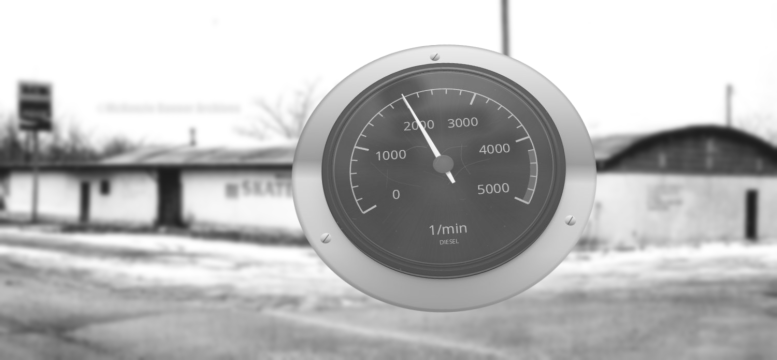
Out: 2000
